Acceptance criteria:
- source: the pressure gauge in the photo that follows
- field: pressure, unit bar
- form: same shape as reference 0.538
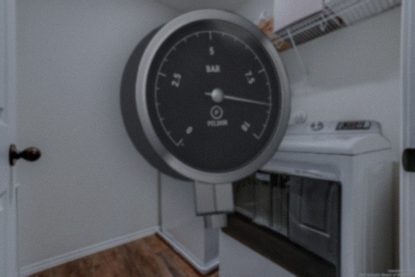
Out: 8.75
